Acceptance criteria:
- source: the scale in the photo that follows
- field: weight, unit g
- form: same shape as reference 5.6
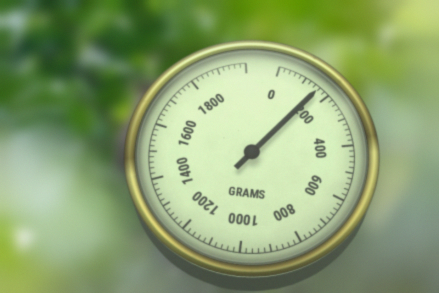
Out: 160
